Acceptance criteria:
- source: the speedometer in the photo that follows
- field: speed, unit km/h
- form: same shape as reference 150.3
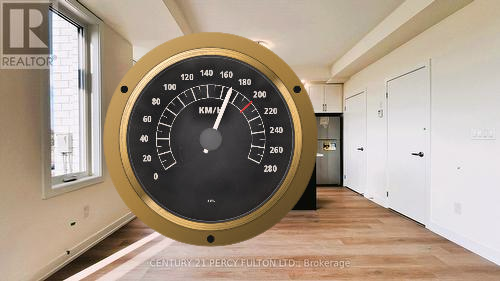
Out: 170
